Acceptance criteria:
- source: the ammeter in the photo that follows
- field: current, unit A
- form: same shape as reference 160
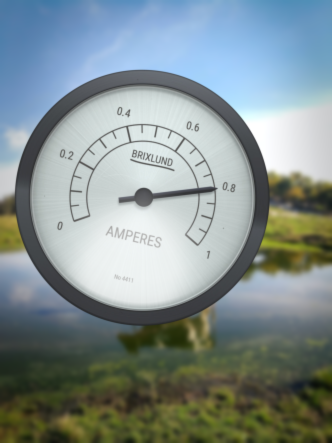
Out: 0.8
